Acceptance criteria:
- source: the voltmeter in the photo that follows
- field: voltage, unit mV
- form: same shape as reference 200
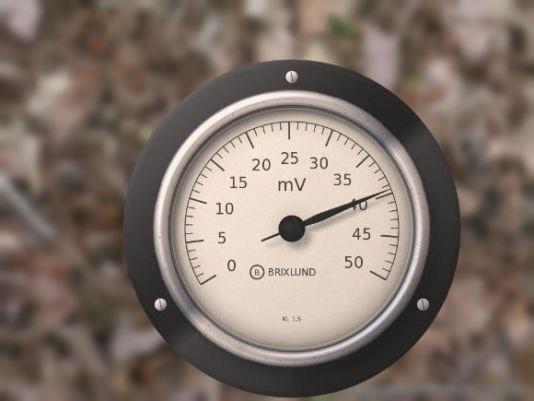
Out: 39.5
